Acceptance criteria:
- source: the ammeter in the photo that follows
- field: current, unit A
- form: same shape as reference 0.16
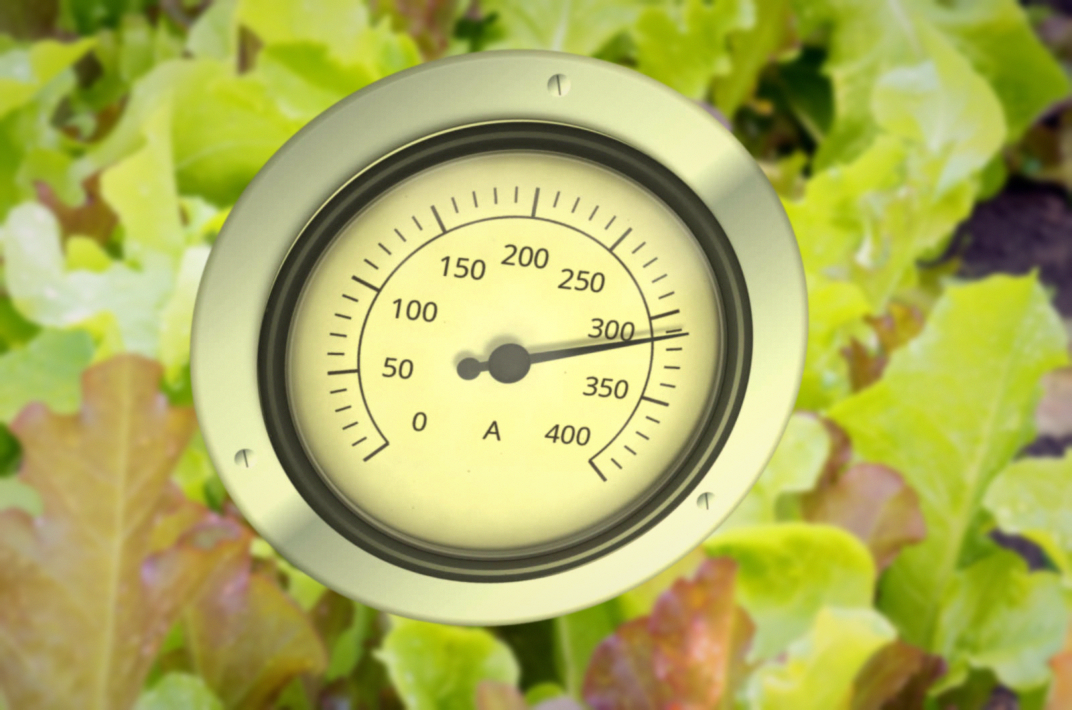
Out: 310
